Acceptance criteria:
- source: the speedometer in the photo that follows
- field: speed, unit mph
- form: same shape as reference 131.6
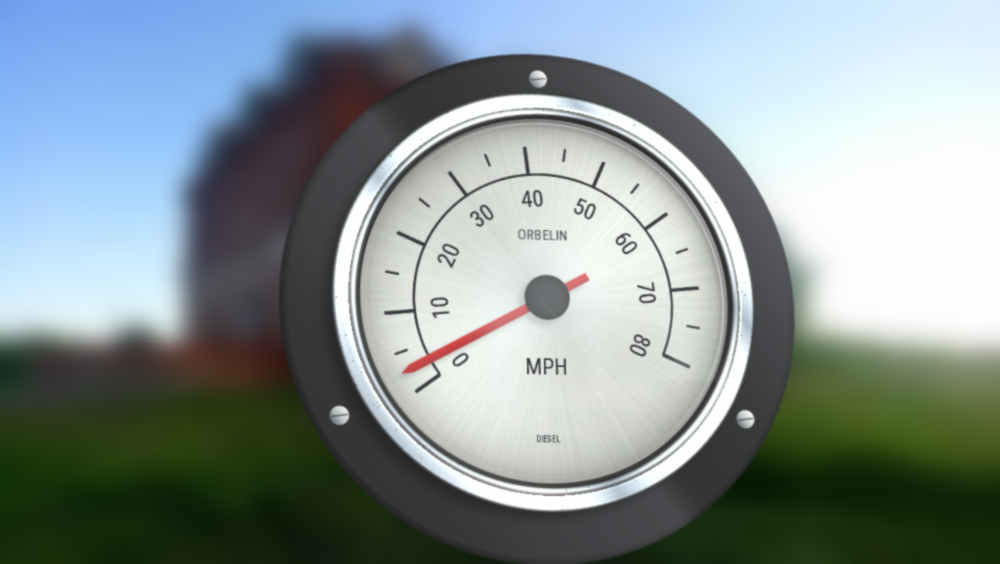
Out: 2.5
